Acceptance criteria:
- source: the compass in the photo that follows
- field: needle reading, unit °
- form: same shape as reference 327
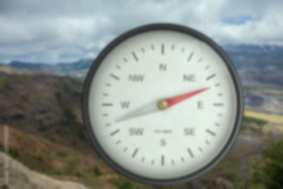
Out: 70
